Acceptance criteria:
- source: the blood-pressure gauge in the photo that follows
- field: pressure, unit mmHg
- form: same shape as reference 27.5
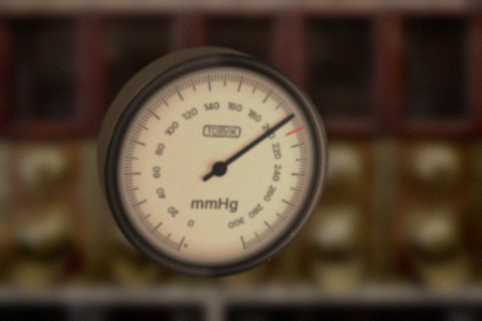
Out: 200
